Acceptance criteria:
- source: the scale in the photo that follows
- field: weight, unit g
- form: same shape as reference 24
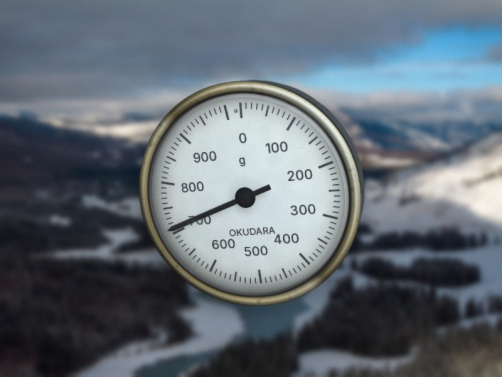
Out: 710
